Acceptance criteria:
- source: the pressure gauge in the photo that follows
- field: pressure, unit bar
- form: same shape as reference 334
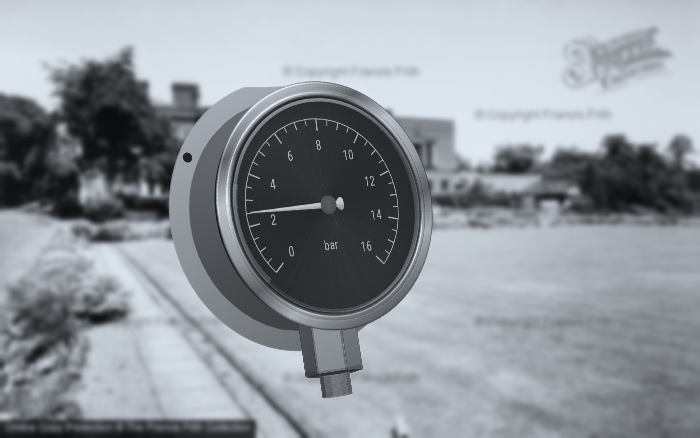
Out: 2.5
